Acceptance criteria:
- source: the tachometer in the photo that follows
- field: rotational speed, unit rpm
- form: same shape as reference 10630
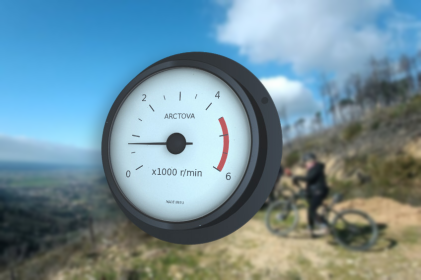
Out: 750
